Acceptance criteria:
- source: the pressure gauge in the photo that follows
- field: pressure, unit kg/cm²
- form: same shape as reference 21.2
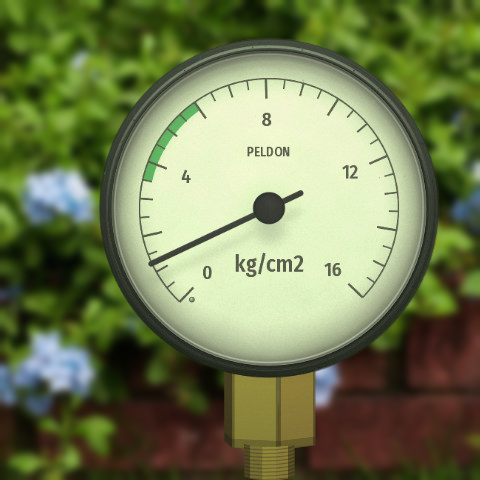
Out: 1.25
